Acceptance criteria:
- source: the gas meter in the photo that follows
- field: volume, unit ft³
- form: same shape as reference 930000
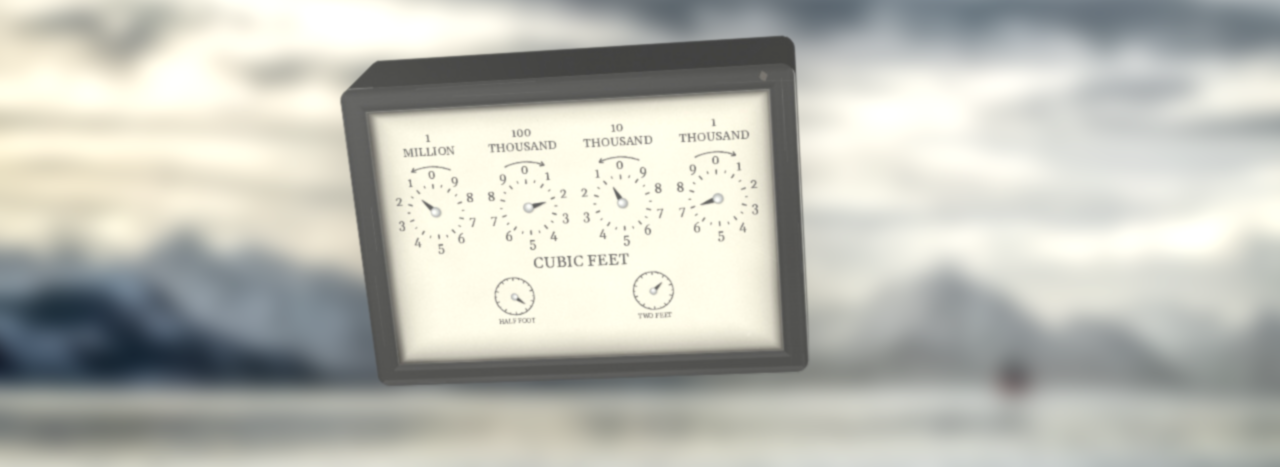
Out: 120700
